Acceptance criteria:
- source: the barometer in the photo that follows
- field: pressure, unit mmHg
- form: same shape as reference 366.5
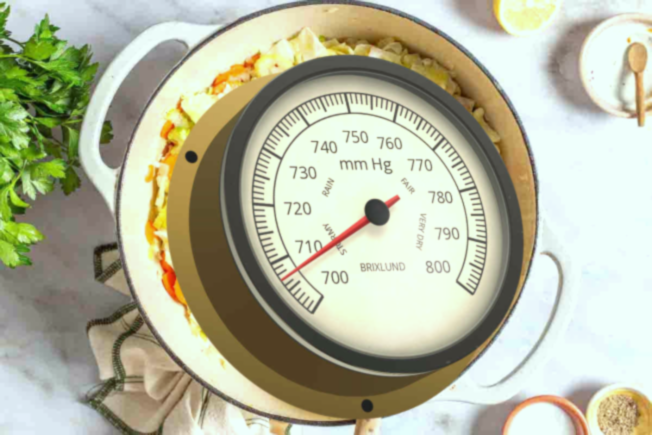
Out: 707
